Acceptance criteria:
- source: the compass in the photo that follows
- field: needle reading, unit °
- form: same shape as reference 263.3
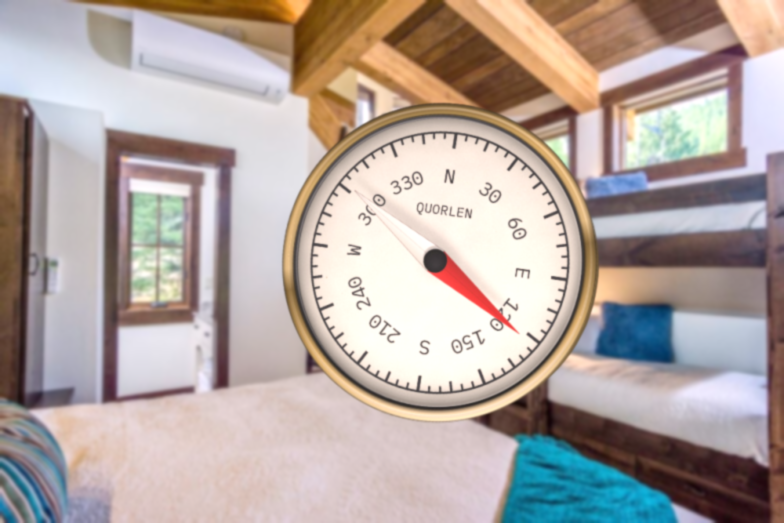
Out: 122.5
